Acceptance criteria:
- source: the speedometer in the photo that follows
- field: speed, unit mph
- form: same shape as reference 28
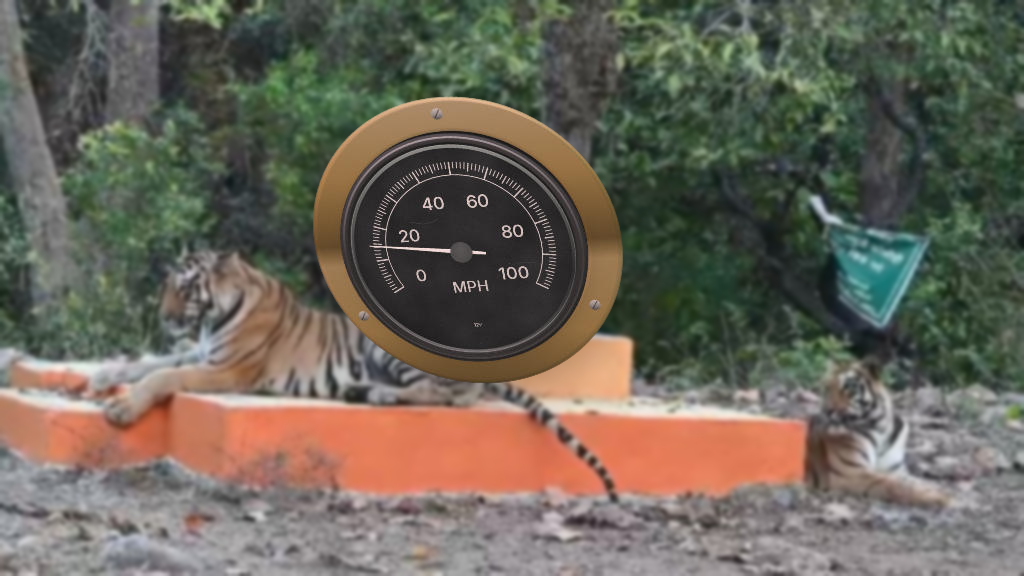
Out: 15
